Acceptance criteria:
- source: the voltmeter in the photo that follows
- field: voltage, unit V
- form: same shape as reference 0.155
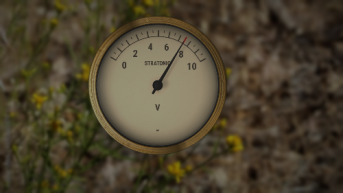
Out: 7.5
